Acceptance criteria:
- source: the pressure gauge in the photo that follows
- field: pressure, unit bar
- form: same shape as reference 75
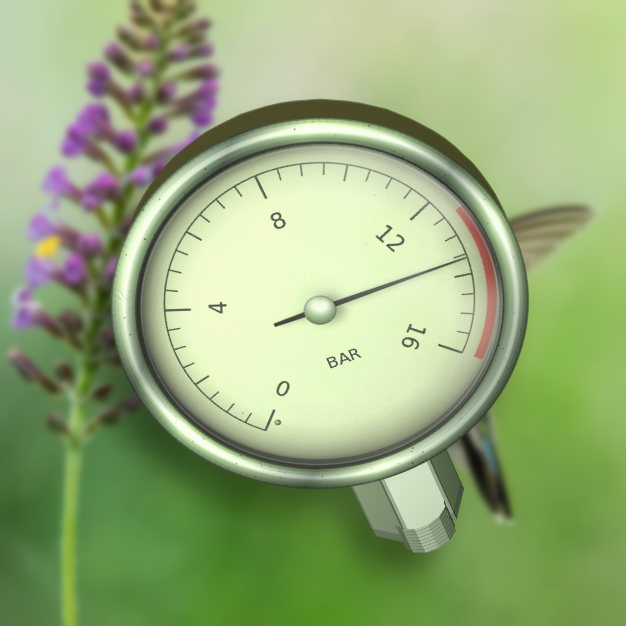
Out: 13.5
